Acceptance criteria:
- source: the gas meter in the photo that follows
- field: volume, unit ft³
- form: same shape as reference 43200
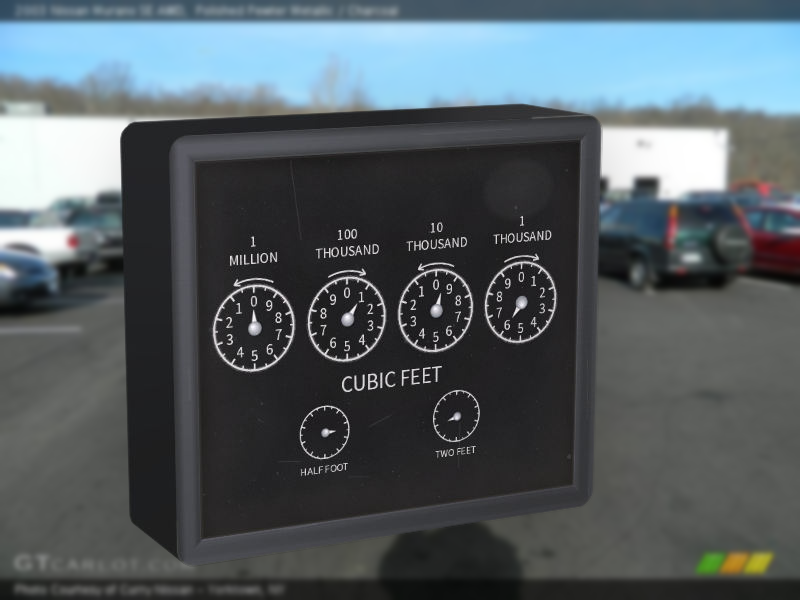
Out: 9600
